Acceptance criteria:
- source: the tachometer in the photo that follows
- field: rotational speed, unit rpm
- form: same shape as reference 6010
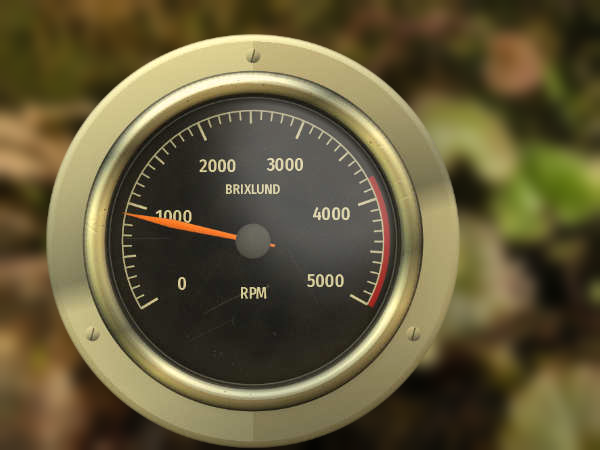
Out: 900
